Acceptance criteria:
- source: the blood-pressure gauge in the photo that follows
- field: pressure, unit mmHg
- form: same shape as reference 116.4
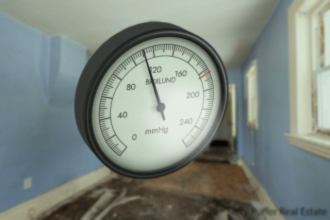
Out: 110
